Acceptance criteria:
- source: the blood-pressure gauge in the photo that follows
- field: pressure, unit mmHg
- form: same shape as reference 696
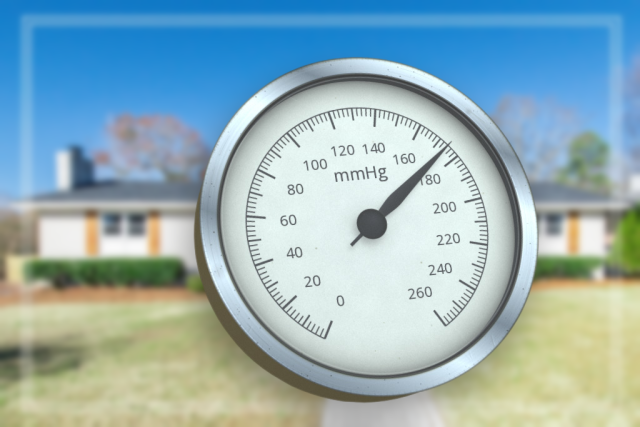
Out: 174
